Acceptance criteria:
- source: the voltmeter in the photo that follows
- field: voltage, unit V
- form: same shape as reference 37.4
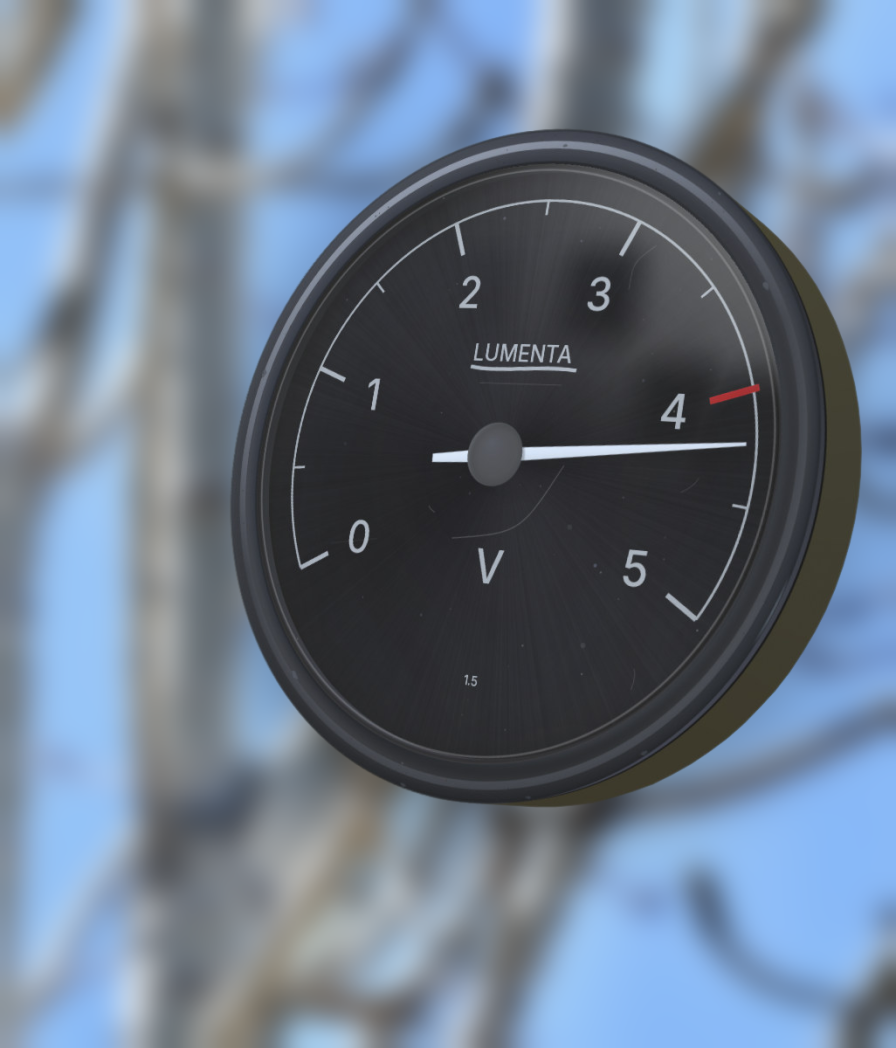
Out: 4.25
